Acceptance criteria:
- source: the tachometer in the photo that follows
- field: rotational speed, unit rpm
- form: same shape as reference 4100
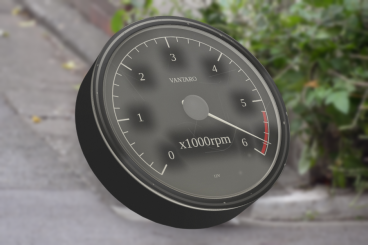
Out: 5800
